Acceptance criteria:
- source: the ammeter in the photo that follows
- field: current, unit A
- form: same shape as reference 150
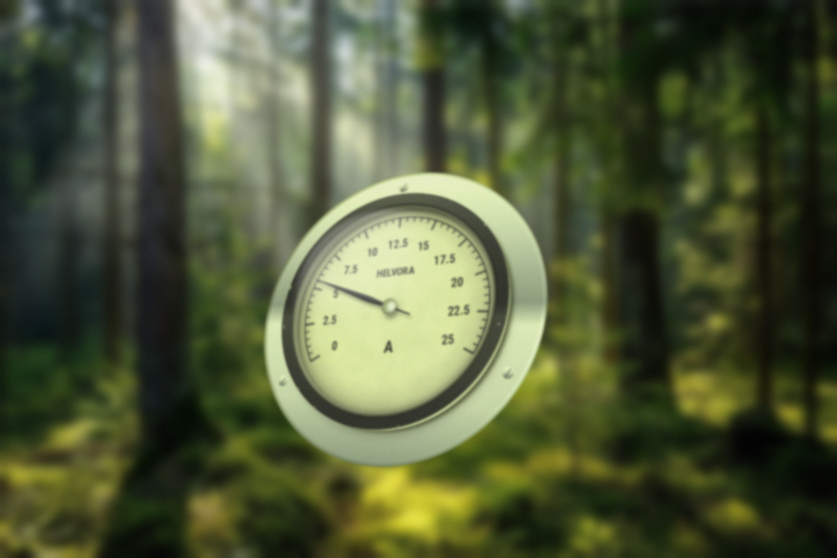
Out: 5.5
